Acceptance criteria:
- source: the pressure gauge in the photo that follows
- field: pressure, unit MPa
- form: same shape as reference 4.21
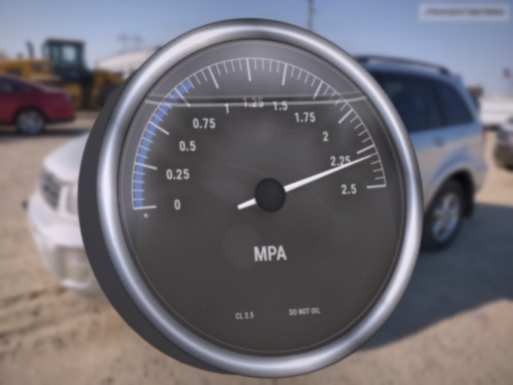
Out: 2.3
